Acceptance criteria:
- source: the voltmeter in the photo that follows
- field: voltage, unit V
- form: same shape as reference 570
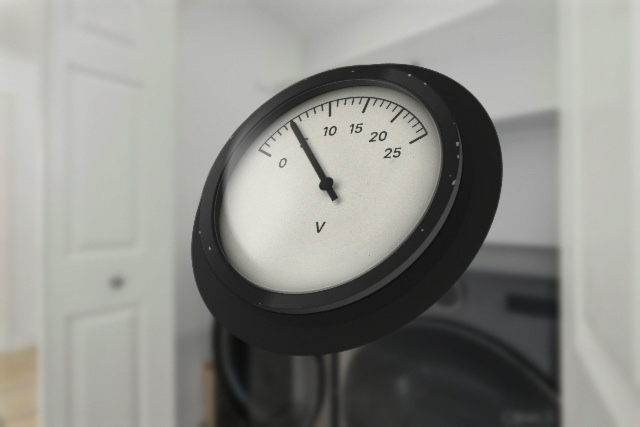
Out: 5
